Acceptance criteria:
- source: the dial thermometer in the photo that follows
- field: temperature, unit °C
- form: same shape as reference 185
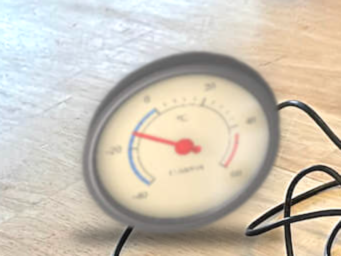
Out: -12
